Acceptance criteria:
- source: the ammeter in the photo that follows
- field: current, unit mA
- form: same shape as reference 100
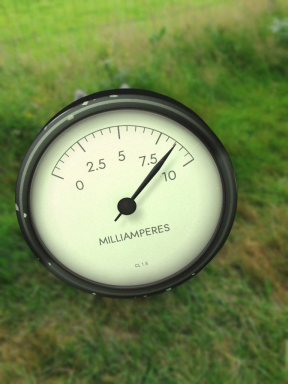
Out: 8.5
